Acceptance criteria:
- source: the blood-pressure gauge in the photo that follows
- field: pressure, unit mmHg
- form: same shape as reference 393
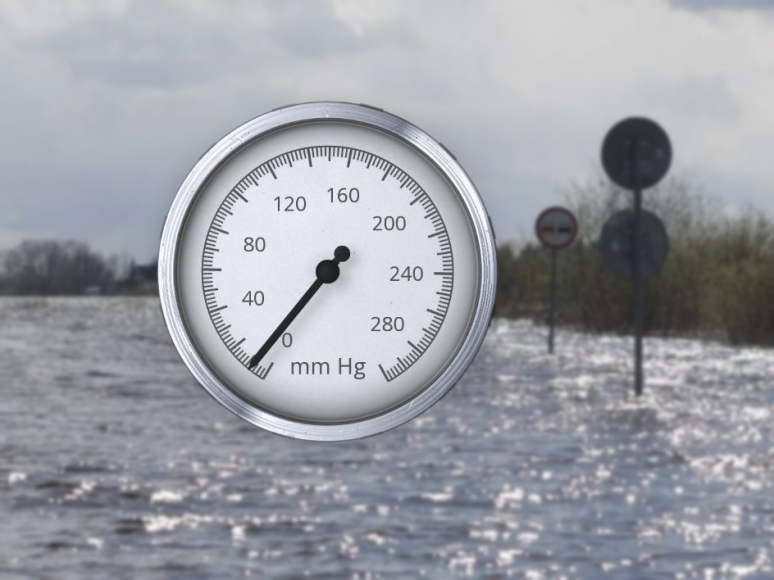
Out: 8
